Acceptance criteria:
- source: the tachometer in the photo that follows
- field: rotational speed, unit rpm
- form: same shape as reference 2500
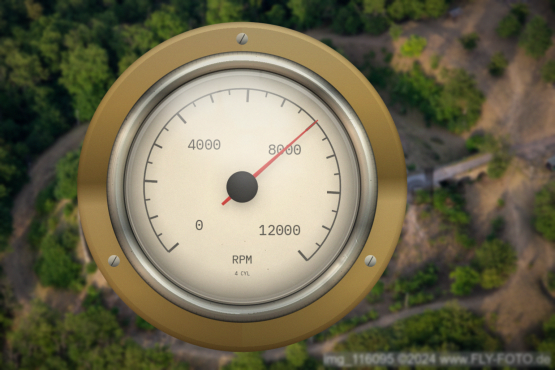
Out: 8000
